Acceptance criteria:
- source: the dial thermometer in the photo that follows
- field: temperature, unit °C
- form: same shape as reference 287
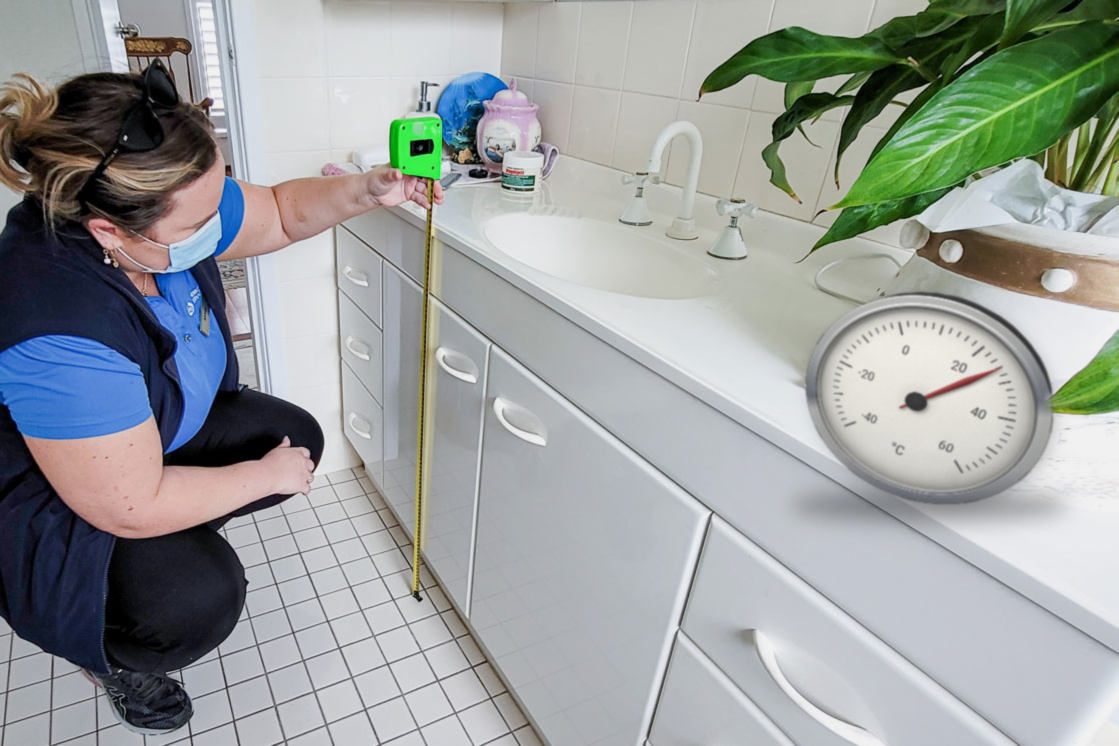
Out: 26
